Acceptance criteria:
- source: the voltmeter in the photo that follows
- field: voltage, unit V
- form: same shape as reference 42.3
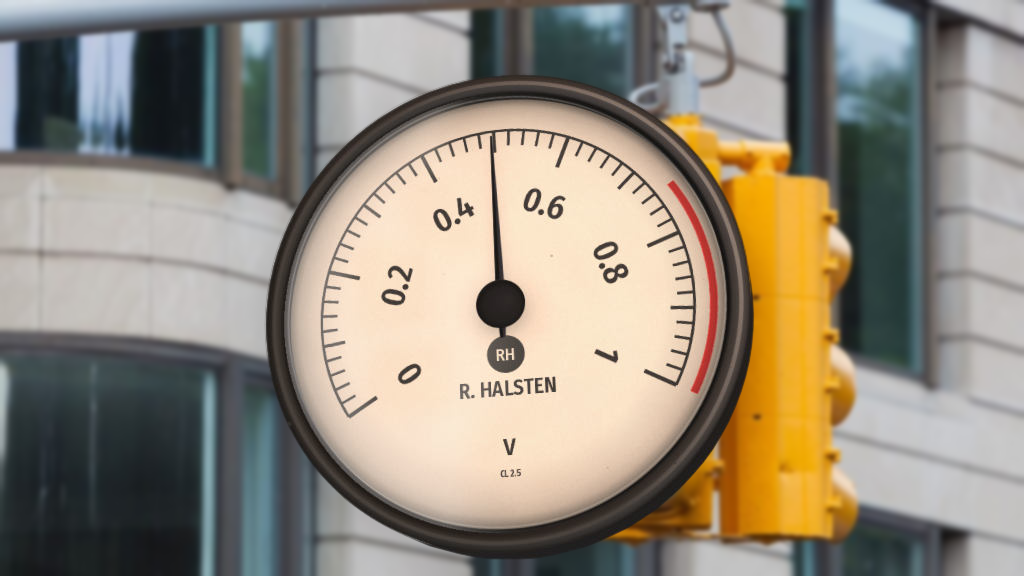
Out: 0.5
